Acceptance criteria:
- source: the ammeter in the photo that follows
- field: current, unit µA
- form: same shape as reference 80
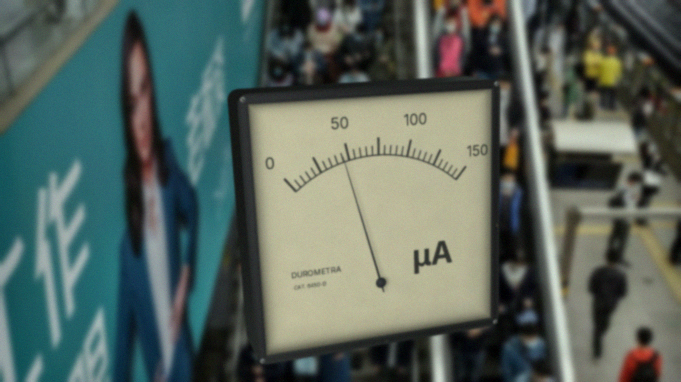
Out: 45
